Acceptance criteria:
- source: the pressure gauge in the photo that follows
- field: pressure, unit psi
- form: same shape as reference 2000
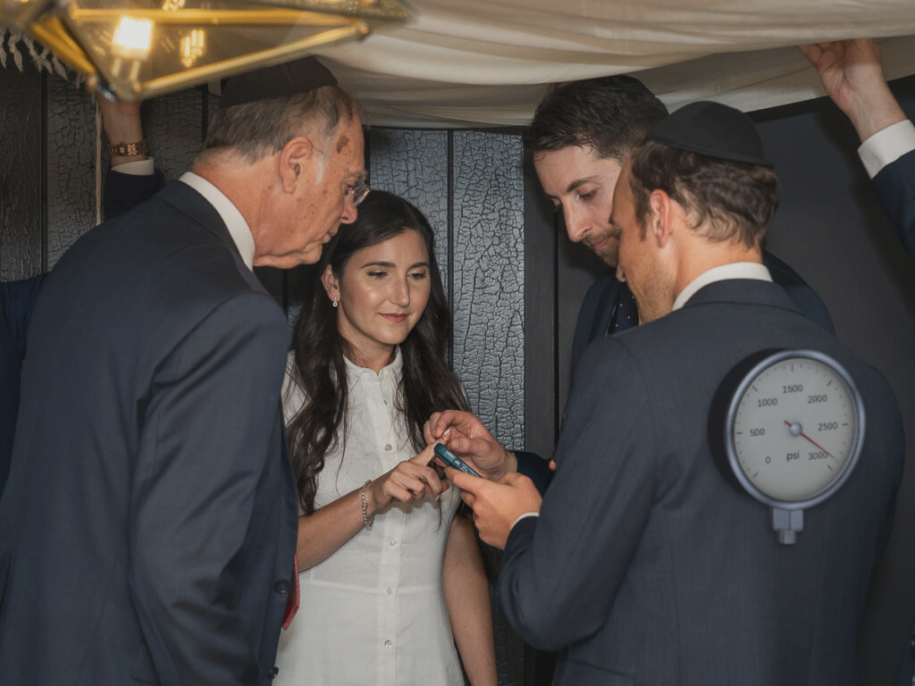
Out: 2900
